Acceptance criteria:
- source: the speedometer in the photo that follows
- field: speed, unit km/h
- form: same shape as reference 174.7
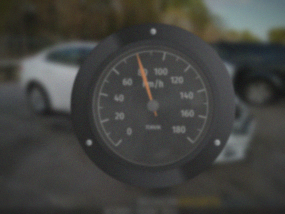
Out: 80
